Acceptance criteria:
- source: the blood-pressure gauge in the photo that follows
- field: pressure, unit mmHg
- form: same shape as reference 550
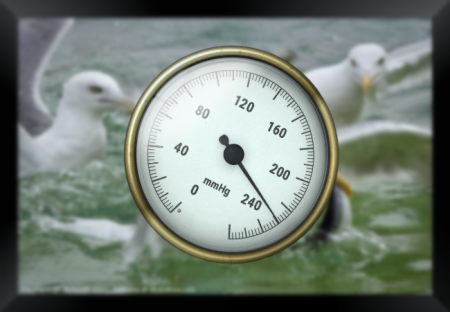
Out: 230
